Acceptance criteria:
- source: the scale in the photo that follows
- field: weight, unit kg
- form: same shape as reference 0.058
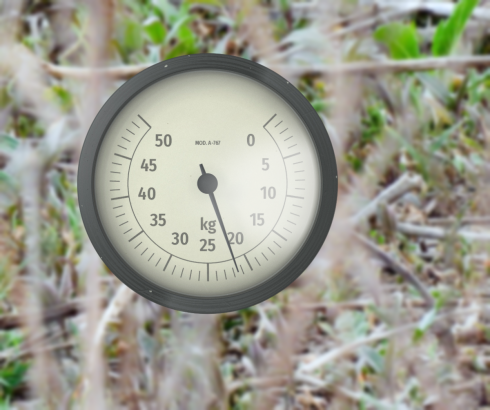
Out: 21.5
